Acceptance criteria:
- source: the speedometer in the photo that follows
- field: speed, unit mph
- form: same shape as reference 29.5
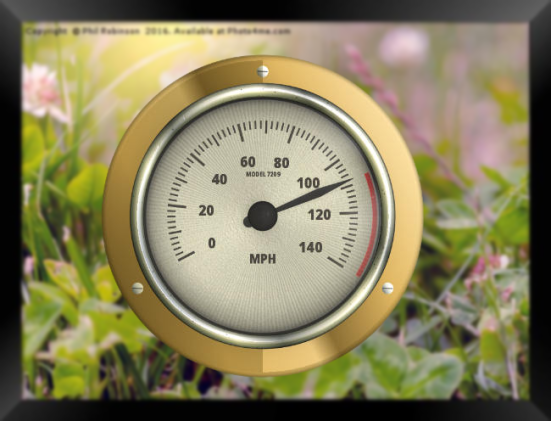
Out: 108
